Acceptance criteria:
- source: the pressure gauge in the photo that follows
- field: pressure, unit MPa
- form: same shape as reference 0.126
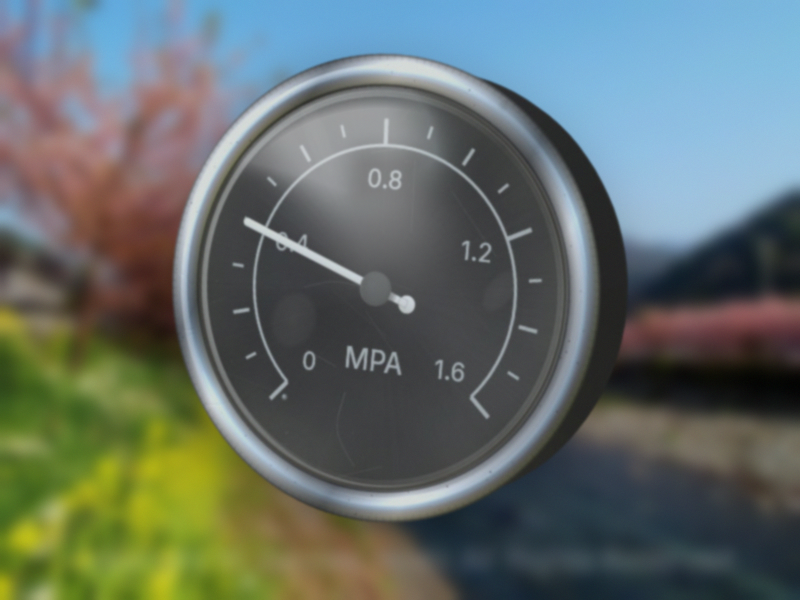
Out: 0.4
